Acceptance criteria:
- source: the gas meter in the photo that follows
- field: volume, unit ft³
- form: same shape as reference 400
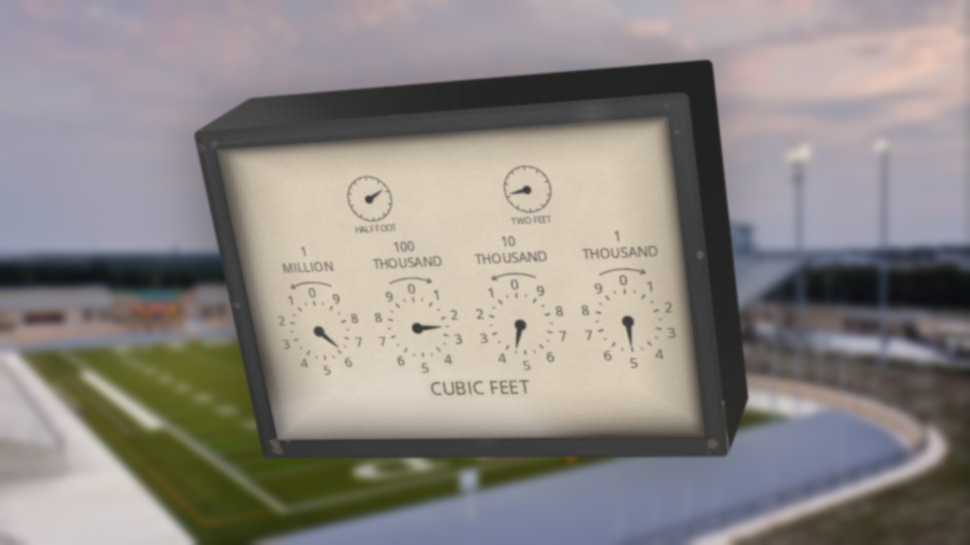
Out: 624500
